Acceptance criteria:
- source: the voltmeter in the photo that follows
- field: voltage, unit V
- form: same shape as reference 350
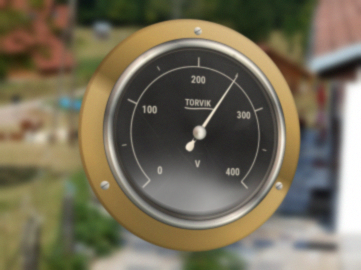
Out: 250
